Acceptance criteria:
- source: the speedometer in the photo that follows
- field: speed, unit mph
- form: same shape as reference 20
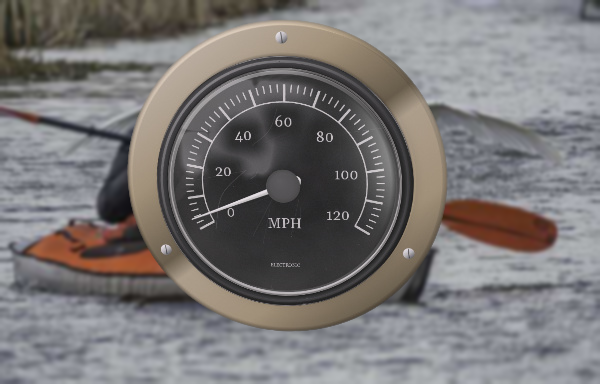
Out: 4
